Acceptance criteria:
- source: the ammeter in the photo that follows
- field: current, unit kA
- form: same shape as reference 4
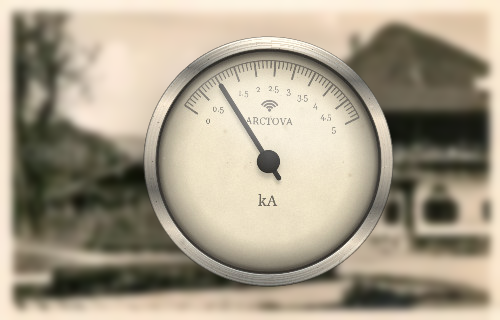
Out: 1
